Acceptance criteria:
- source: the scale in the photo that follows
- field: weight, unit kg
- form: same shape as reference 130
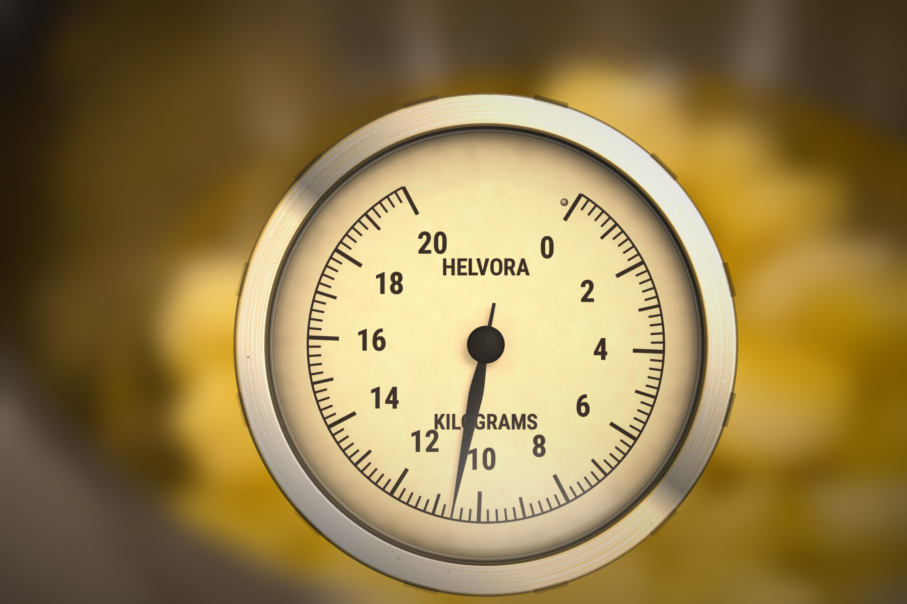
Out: 10.6
